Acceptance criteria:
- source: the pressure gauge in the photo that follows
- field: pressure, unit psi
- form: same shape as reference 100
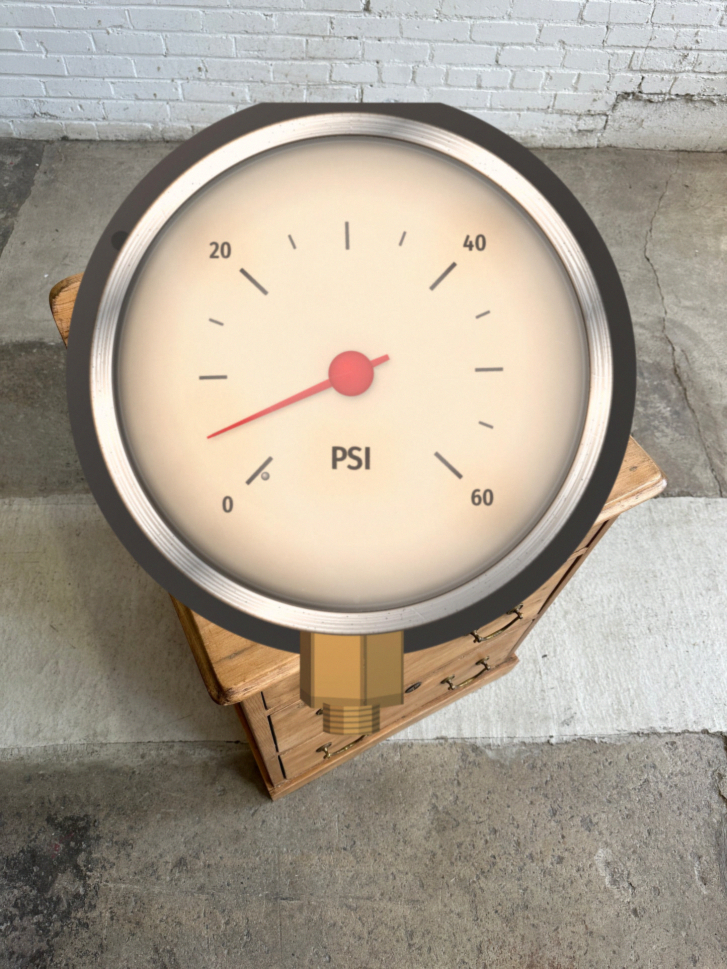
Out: 5
